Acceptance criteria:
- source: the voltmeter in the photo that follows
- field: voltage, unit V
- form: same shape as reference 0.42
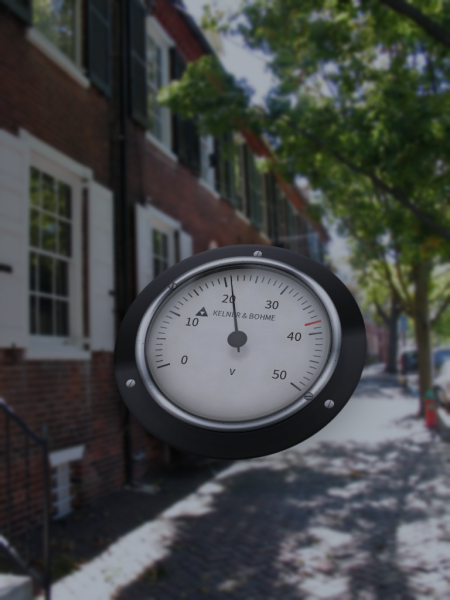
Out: 21
